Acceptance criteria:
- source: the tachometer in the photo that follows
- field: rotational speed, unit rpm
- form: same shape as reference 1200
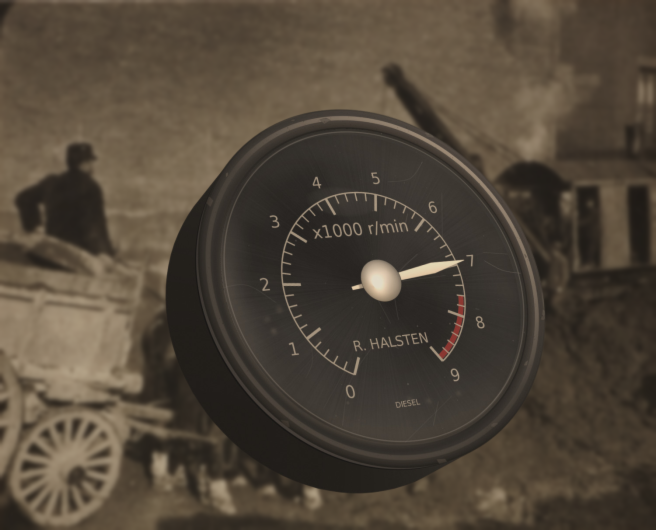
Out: 7000
